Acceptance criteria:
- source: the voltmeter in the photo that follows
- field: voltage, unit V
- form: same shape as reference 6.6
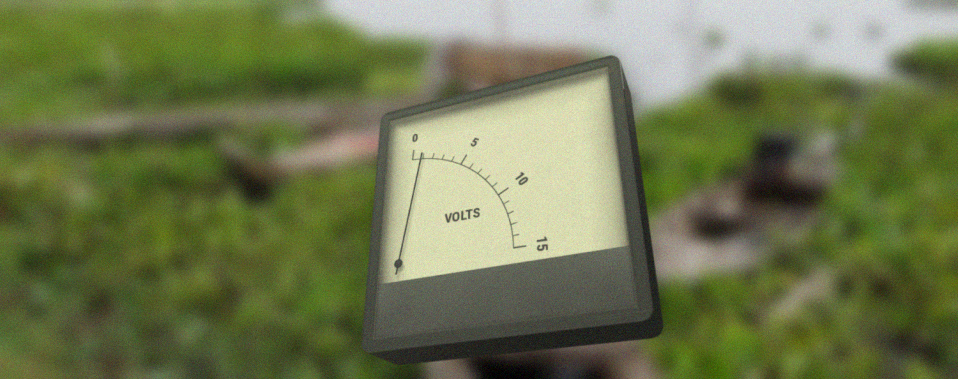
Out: 1
